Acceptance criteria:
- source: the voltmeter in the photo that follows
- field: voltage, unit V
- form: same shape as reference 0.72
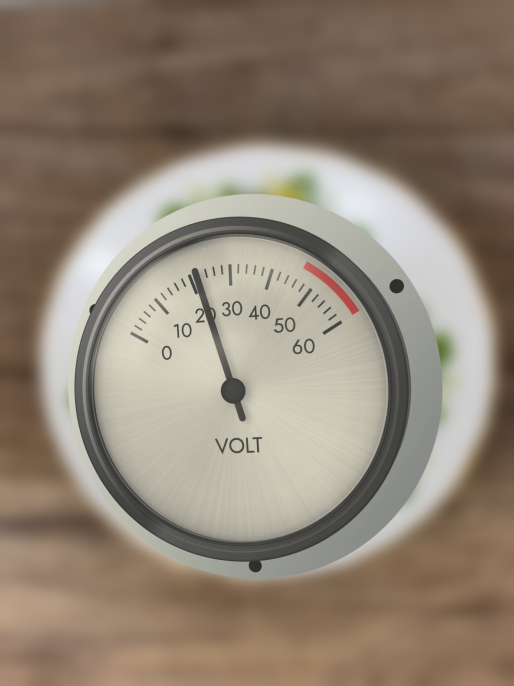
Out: 22
